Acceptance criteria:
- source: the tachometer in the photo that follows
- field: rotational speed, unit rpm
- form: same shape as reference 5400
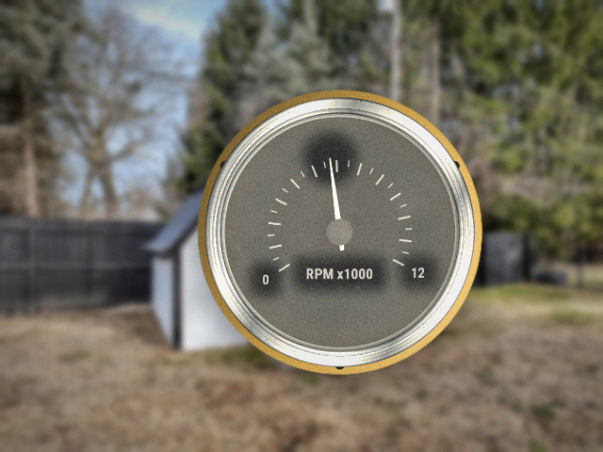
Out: 5750
